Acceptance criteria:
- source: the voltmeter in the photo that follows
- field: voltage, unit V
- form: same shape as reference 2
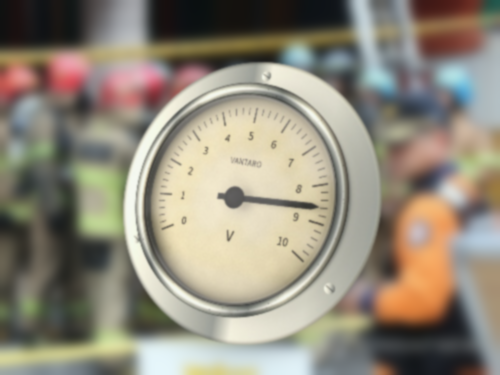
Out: 8.6
